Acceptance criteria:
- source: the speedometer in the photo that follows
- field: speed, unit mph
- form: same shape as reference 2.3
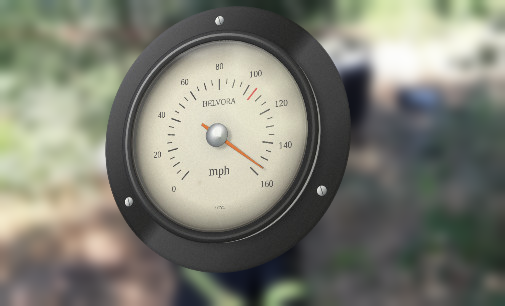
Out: 155
